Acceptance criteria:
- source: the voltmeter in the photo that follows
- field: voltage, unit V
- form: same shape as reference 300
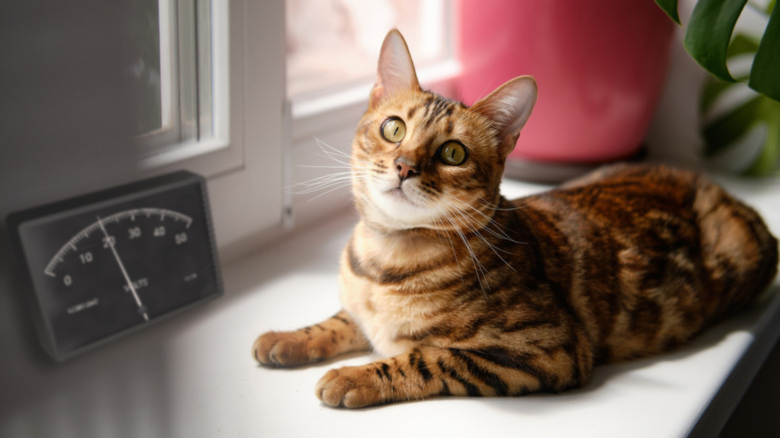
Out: 20
